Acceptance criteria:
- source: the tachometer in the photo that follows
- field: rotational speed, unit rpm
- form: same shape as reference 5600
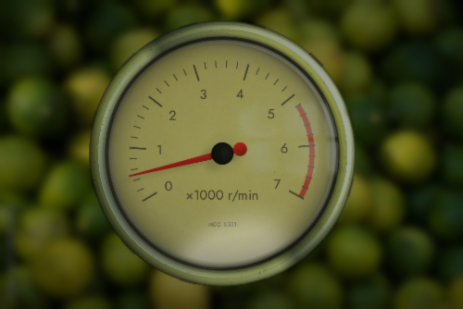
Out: 500
